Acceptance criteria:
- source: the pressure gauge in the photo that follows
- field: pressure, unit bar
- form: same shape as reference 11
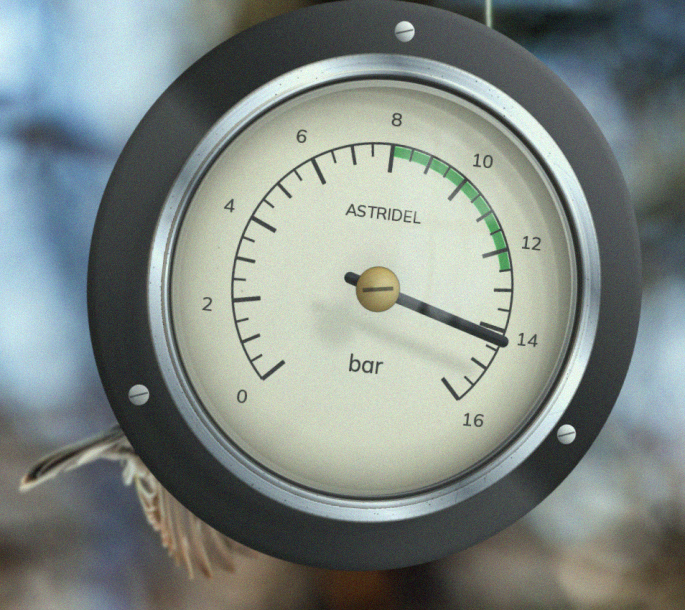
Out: 14.25
